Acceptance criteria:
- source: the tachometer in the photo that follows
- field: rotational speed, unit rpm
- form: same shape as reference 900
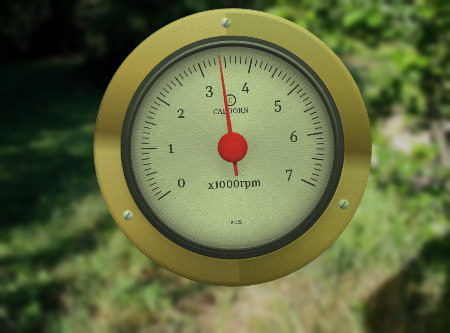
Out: 3400
